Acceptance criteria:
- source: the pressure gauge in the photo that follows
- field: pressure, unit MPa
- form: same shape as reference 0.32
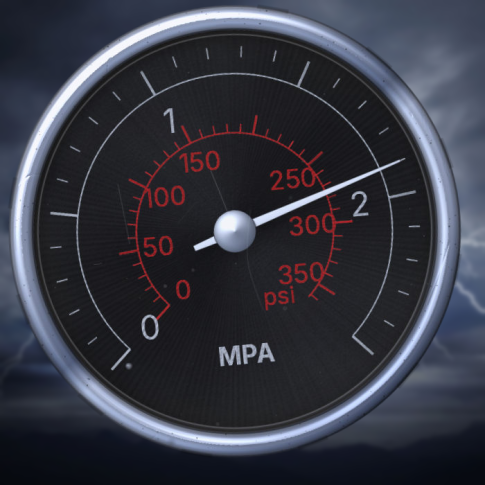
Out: 1.9
